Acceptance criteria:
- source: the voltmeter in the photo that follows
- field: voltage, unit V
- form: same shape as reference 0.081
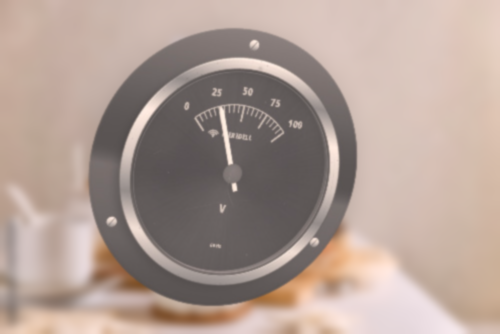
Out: 25
